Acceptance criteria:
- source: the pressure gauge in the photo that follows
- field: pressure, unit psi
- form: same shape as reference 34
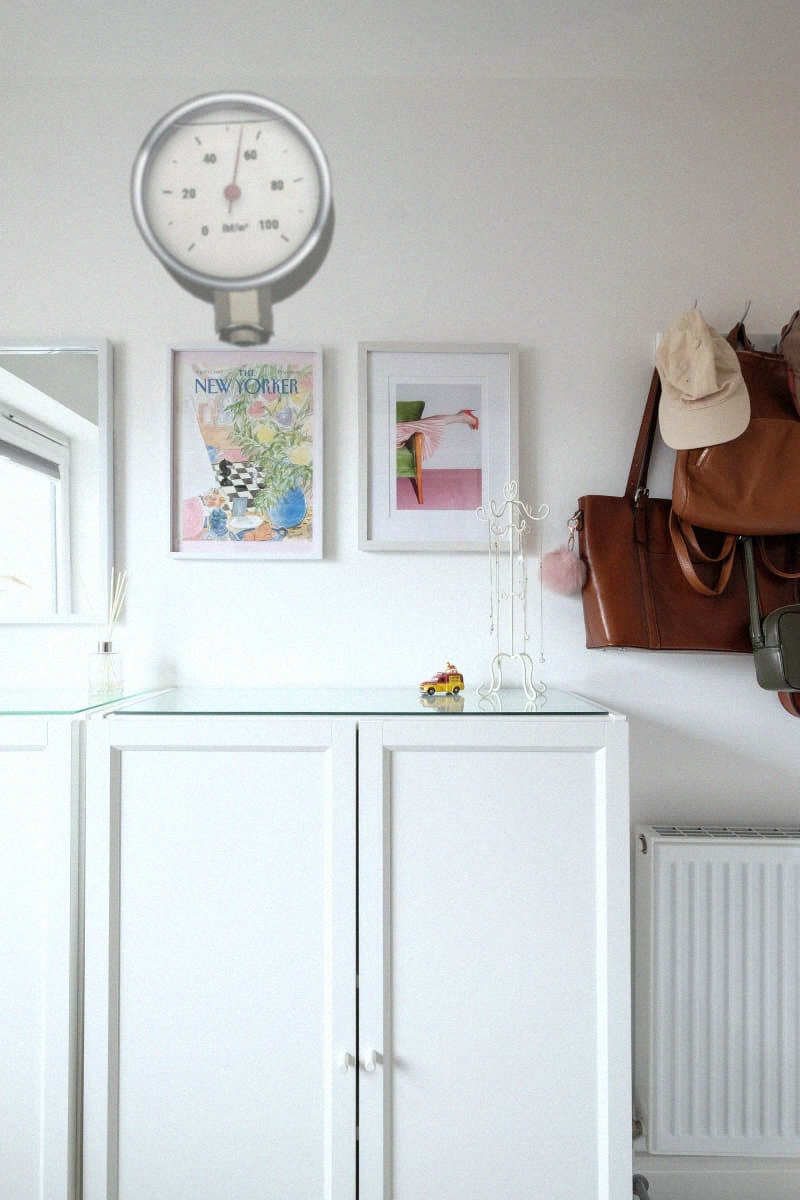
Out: 55
